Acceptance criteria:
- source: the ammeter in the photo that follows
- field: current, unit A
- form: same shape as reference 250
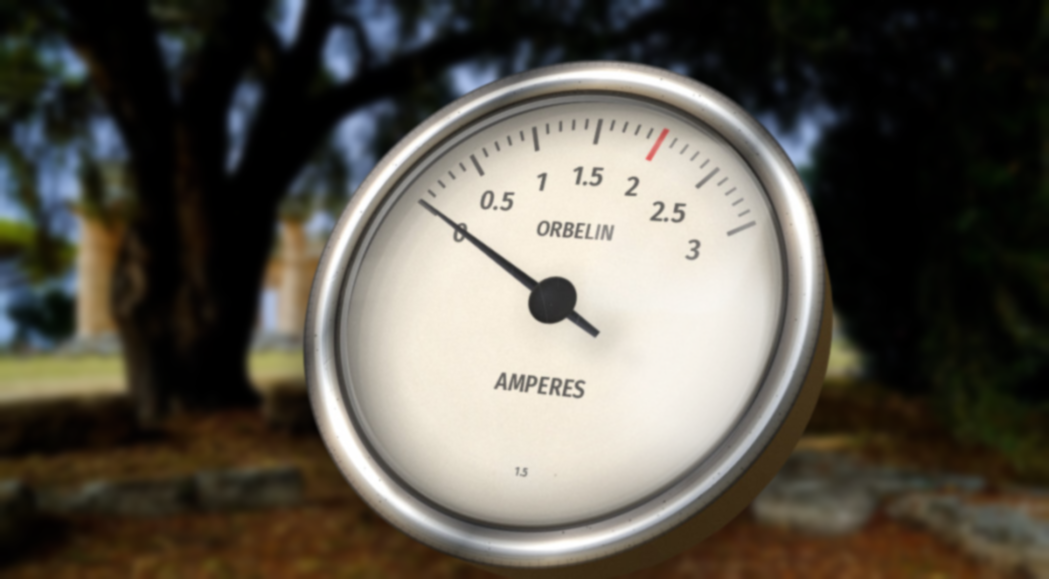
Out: 0
